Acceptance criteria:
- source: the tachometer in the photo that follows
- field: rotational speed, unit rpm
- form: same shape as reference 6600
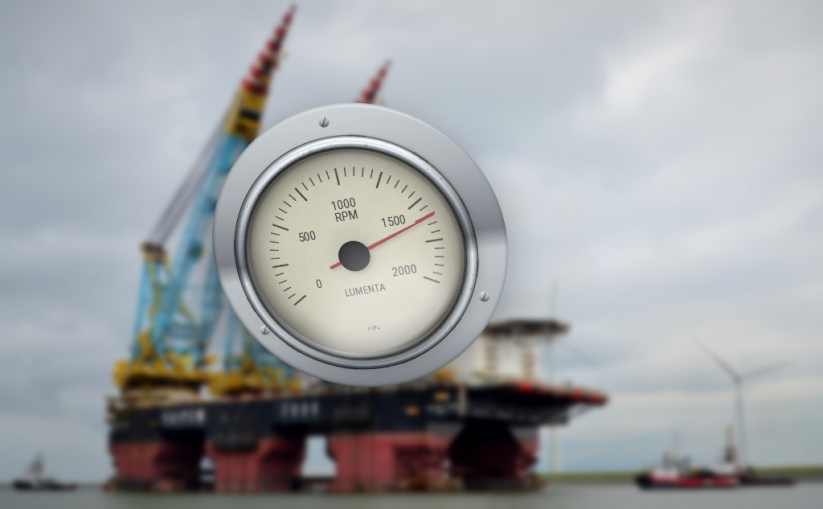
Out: 1600
